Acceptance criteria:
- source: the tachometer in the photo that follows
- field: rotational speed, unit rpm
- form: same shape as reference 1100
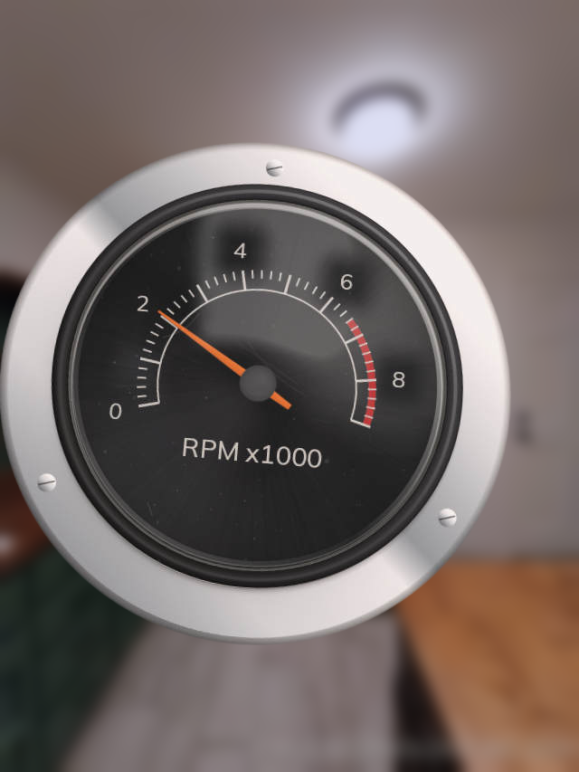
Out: 2000
